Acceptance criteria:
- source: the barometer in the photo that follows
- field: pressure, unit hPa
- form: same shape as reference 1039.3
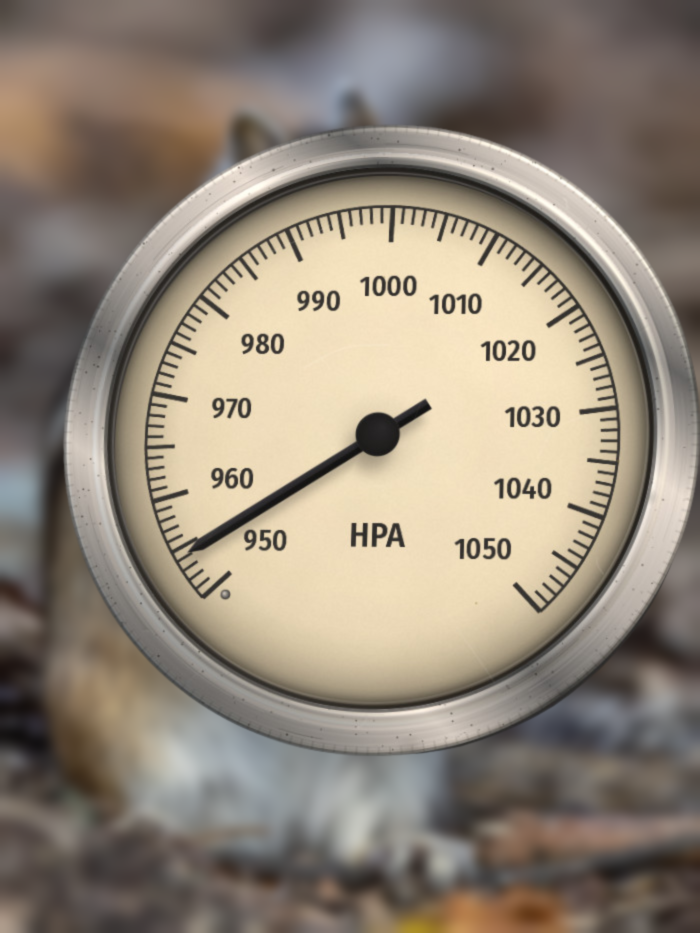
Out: 954
